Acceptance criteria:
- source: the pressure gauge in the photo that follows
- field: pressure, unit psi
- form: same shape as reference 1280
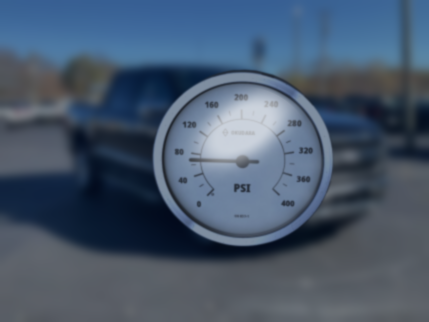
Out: 70
